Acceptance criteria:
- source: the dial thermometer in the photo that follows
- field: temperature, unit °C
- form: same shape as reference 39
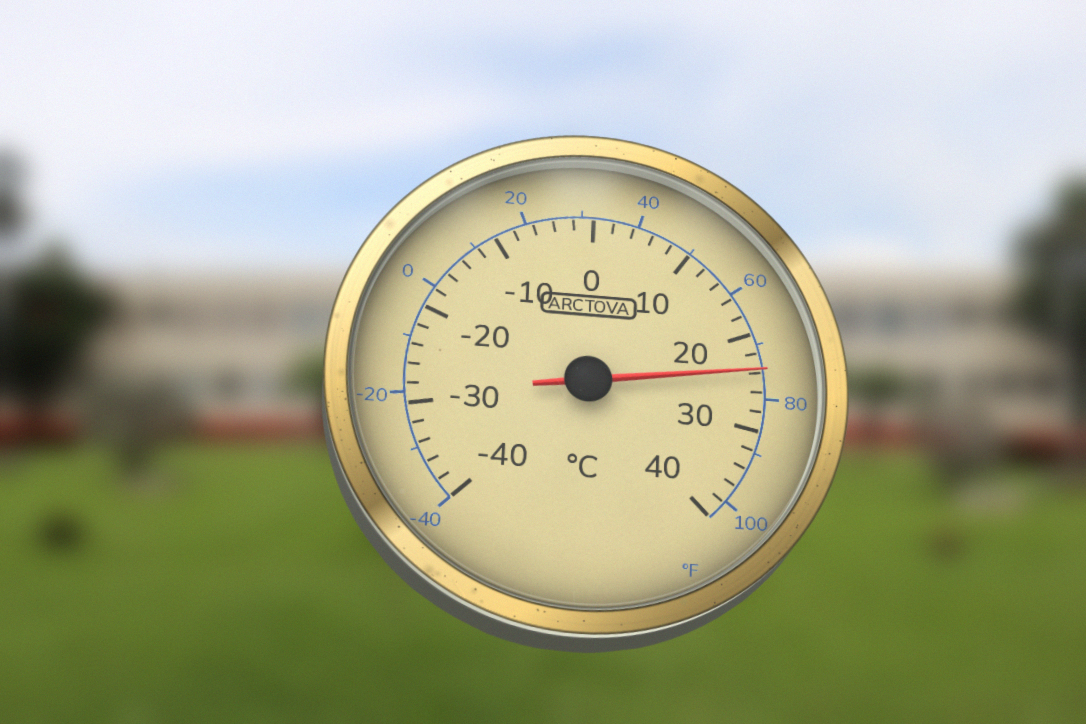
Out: 24
